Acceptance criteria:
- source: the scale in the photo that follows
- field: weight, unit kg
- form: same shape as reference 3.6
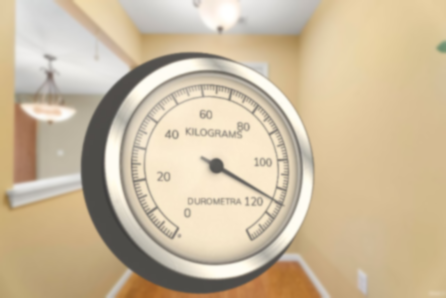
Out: 115
